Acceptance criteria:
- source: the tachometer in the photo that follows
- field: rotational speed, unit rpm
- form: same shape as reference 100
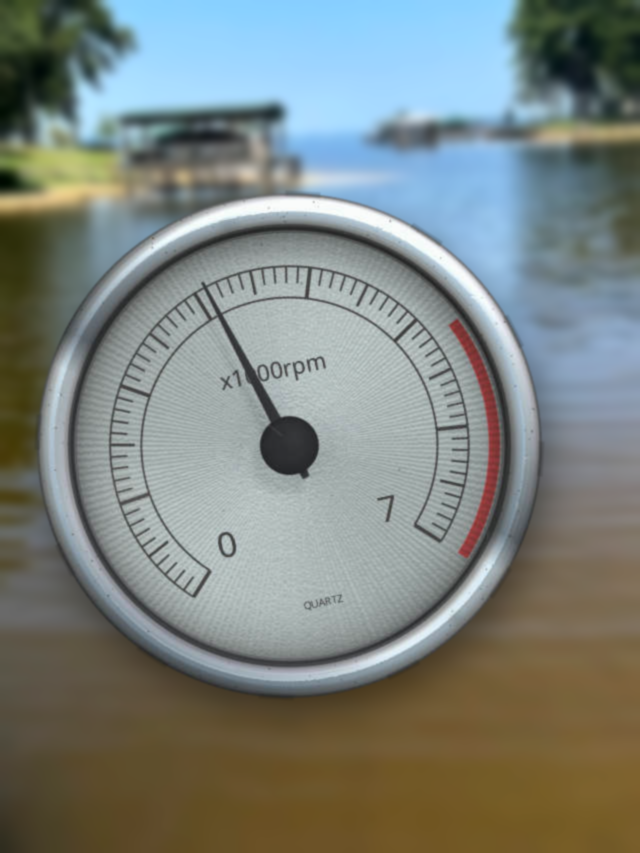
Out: 3100
